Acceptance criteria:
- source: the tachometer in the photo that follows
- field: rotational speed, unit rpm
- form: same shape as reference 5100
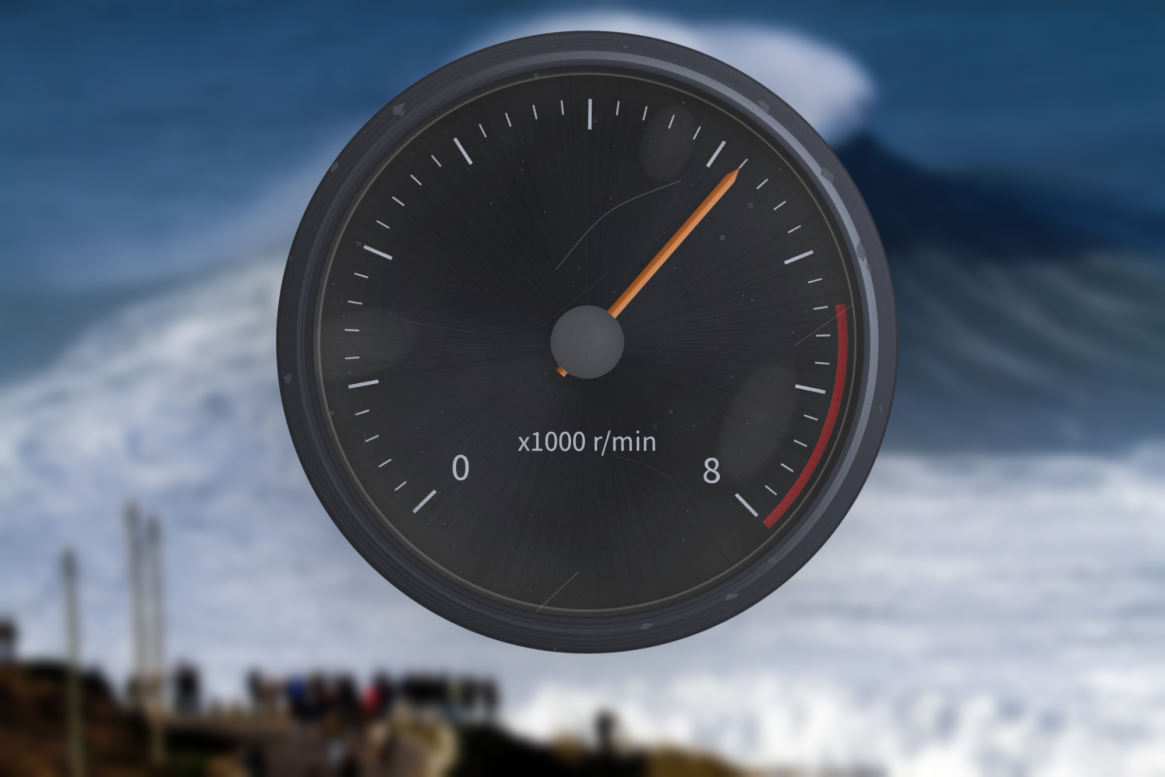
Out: 5200
